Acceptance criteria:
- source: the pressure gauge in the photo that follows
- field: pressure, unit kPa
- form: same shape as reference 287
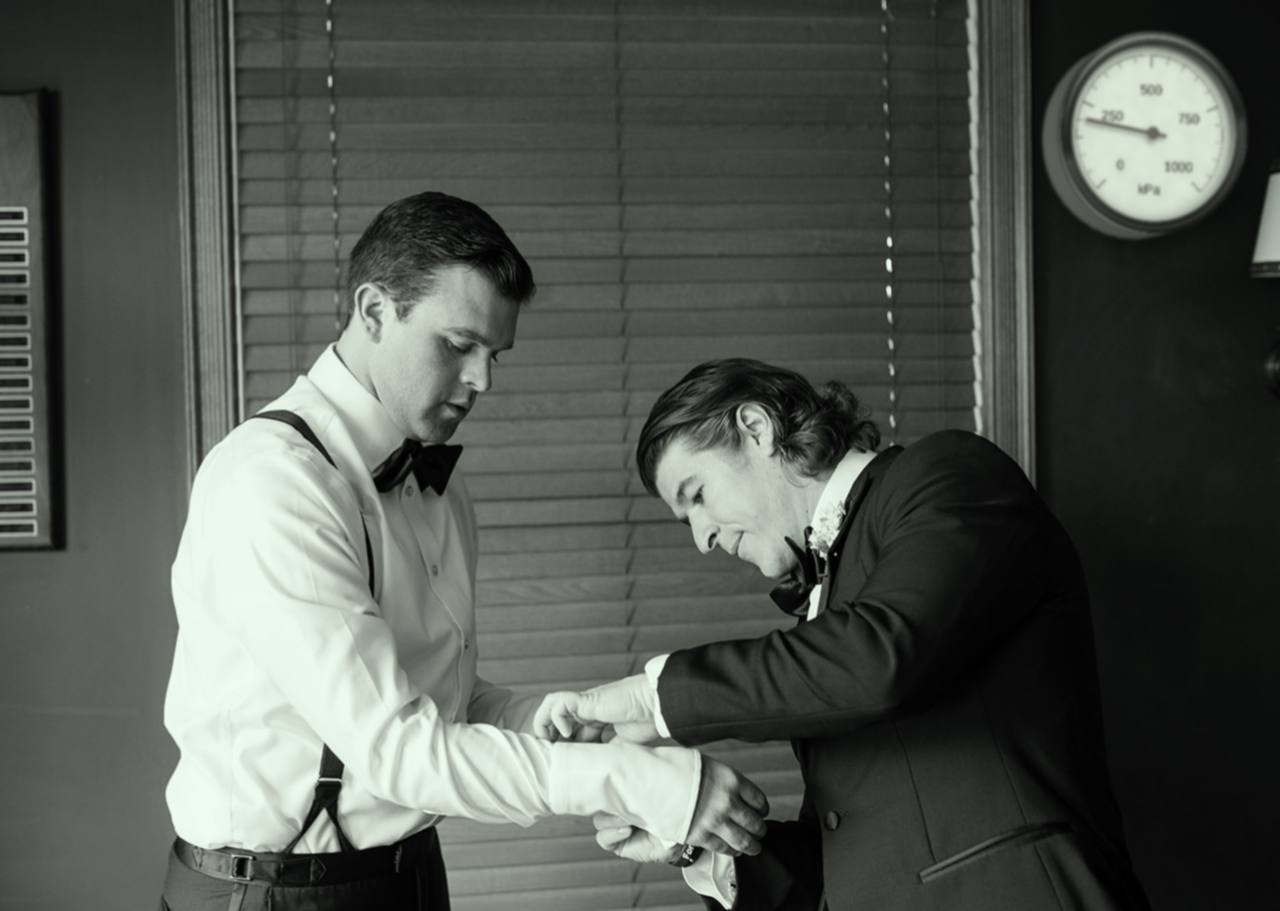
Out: 200
